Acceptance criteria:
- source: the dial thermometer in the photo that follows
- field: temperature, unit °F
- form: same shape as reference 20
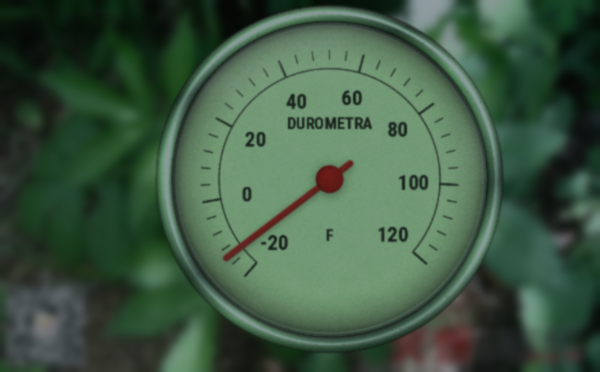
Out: -14
